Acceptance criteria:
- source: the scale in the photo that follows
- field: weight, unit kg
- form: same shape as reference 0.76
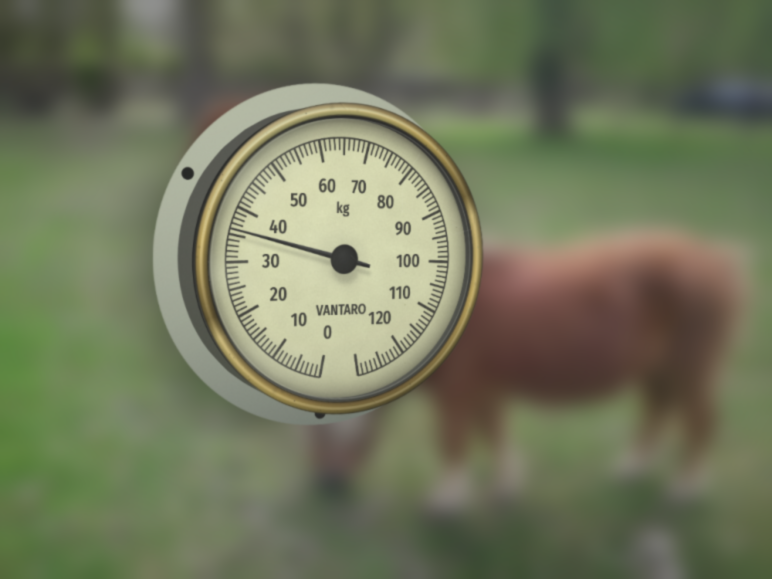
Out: 36
